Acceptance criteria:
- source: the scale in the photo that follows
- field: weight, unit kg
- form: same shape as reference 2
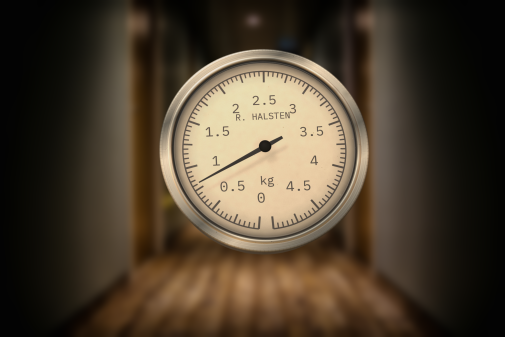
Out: 0.8
